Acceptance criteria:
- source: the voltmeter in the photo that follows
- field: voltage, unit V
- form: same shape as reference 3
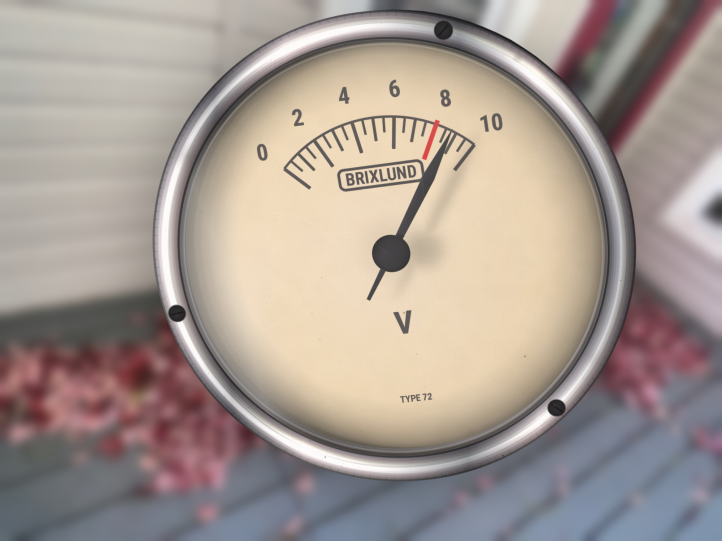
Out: 8.75
